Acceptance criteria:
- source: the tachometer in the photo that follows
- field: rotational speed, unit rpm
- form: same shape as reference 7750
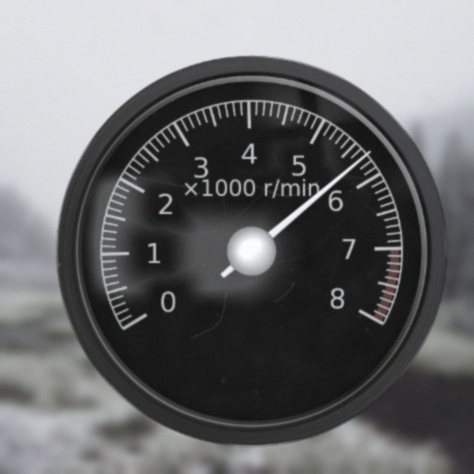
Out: 5700
